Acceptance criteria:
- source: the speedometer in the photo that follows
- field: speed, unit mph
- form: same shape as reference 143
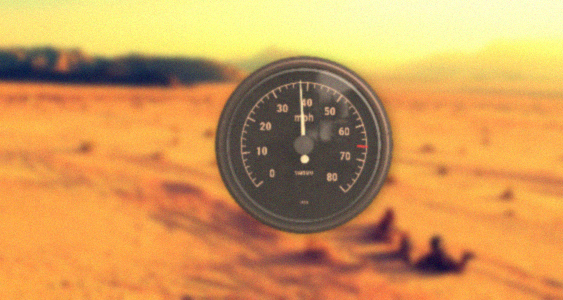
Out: 38
